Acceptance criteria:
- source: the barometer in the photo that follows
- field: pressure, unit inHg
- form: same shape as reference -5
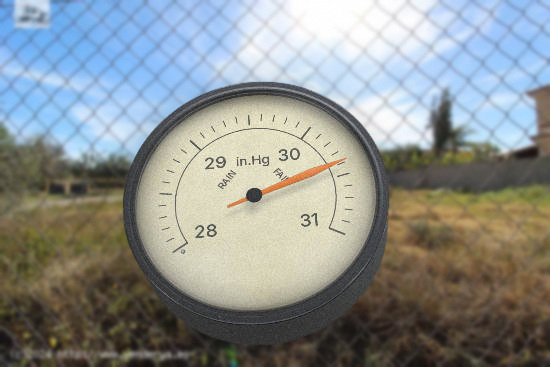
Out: 30.4
